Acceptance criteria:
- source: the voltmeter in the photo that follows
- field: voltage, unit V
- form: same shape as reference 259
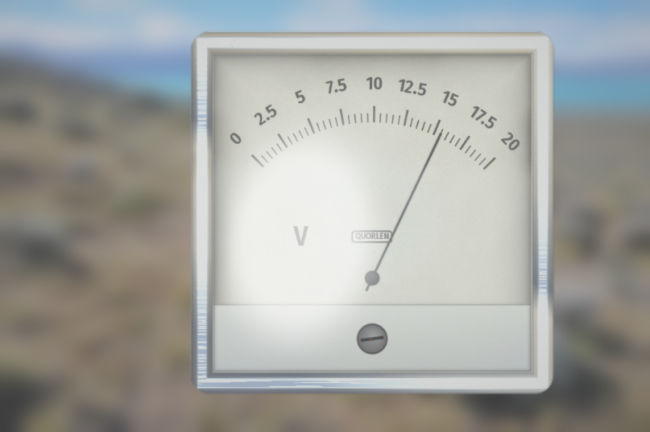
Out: 15.5
